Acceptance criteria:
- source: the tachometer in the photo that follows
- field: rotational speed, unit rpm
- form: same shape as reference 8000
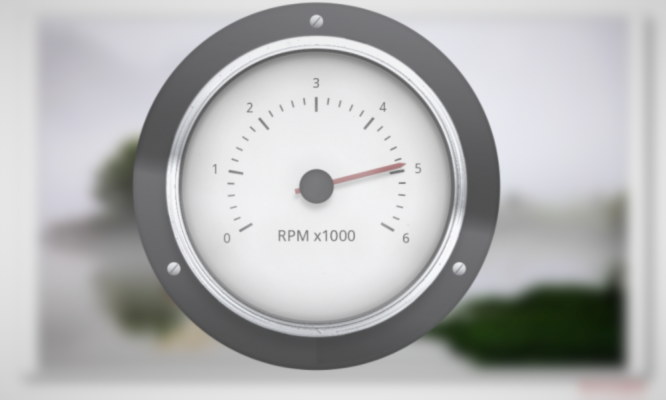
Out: 4900
